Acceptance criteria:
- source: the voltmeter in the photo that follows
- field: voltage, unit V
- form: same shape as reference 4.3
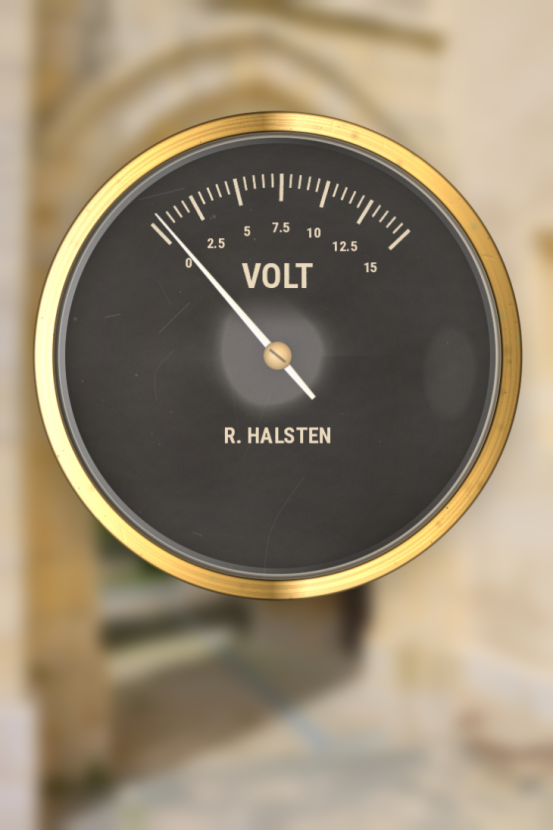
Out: 0.5
